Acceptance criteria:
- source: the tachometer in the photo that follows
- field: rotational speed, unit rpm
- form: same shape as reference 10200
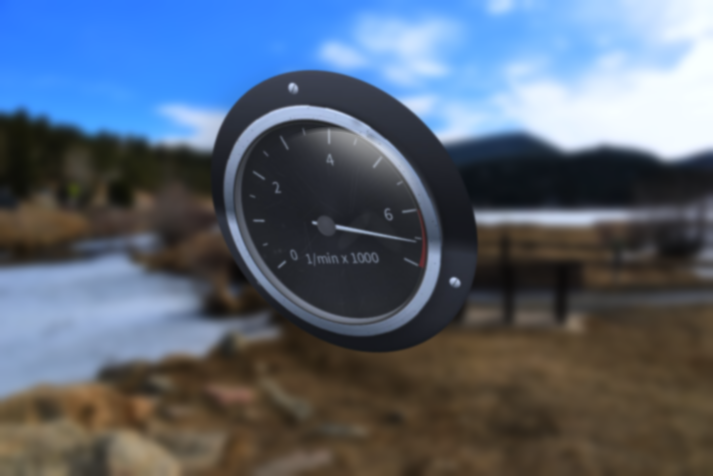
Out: 6500
